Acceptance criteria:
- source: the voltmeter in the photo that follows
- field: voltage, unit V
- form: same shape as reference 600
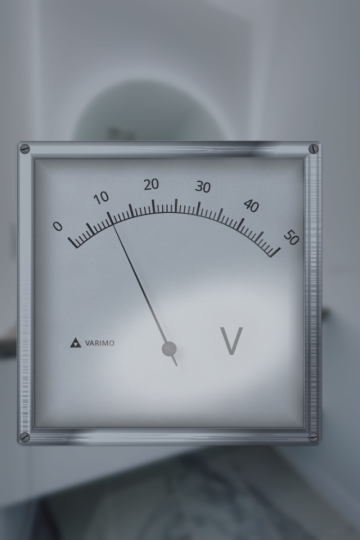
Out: 10
